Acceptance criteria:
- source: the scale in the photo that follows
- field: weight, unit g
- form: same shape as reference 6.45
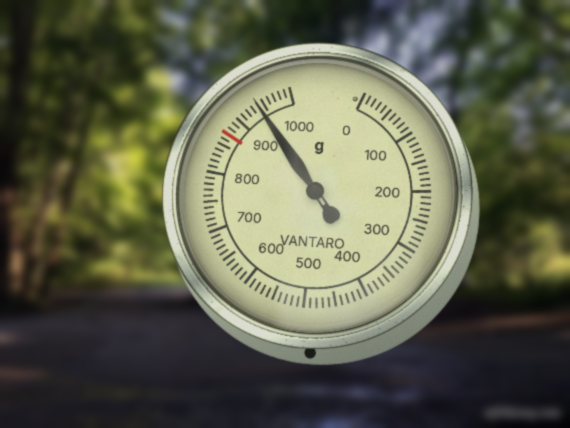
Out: 940
